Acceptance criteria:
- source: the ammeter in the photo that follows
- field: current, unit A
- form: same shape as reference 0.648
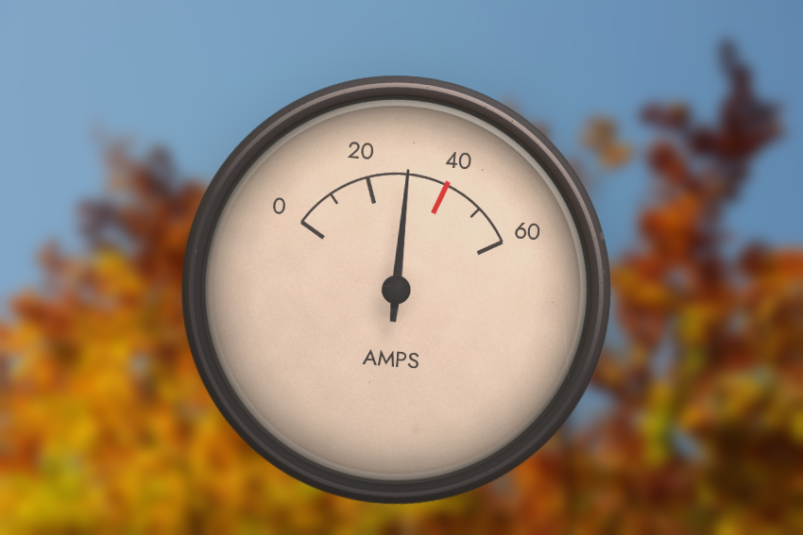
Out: 30
